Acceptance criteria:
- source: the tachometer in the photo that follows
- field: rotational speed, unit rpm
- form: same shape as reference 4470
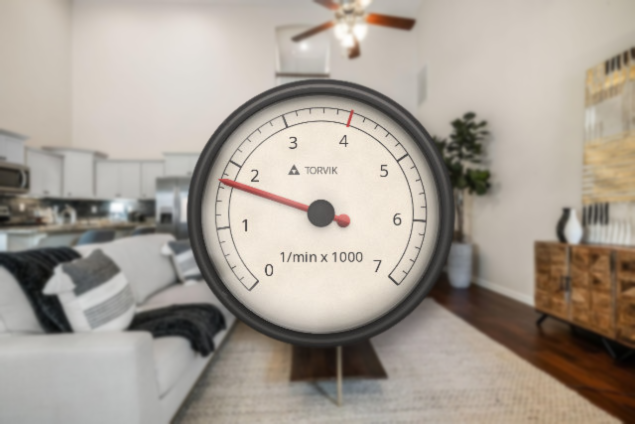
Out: 1700
